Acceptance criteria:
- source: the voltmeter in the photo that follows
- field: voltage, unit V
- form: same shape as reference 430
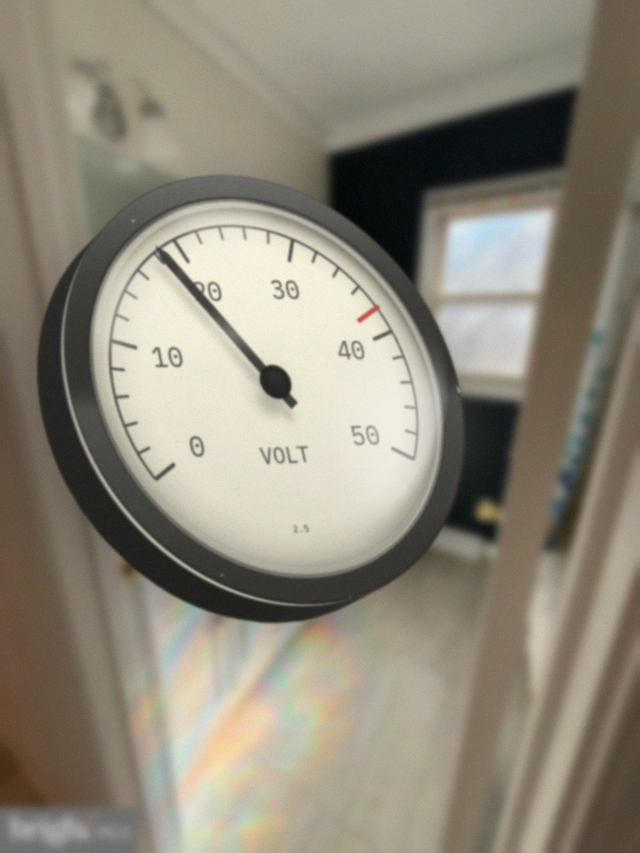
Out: 18
